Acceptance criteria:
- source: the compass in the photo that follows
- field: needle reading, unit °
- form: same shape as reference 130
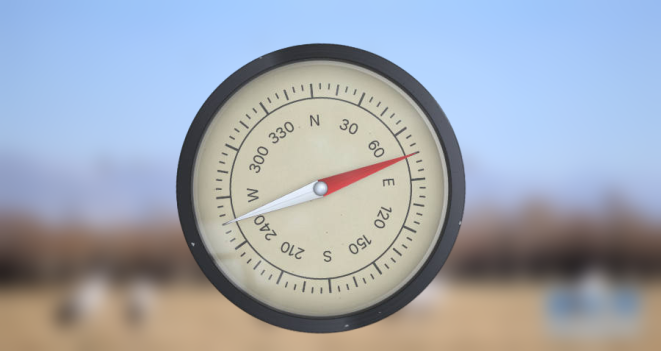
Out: 75
